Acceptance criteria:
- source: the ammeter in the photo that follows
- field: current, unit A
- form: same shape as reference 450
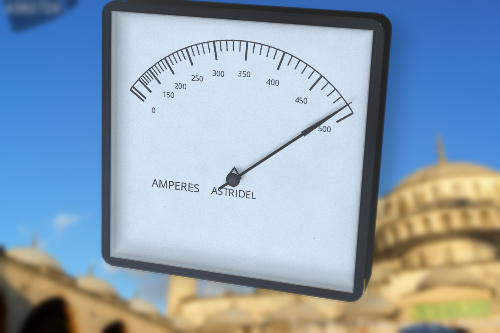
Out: 490
